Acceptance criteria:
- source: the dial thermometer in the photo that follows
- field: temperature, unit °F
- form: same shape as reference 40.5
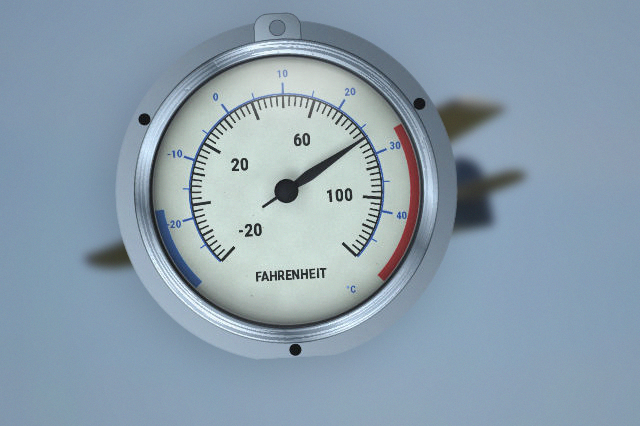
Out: 80
